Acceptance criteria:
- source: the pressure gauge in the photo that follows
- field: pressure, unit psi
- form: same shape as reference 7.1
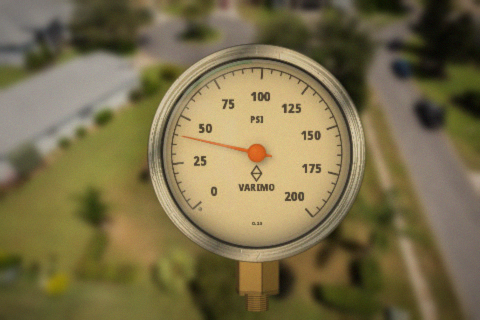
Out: 40
